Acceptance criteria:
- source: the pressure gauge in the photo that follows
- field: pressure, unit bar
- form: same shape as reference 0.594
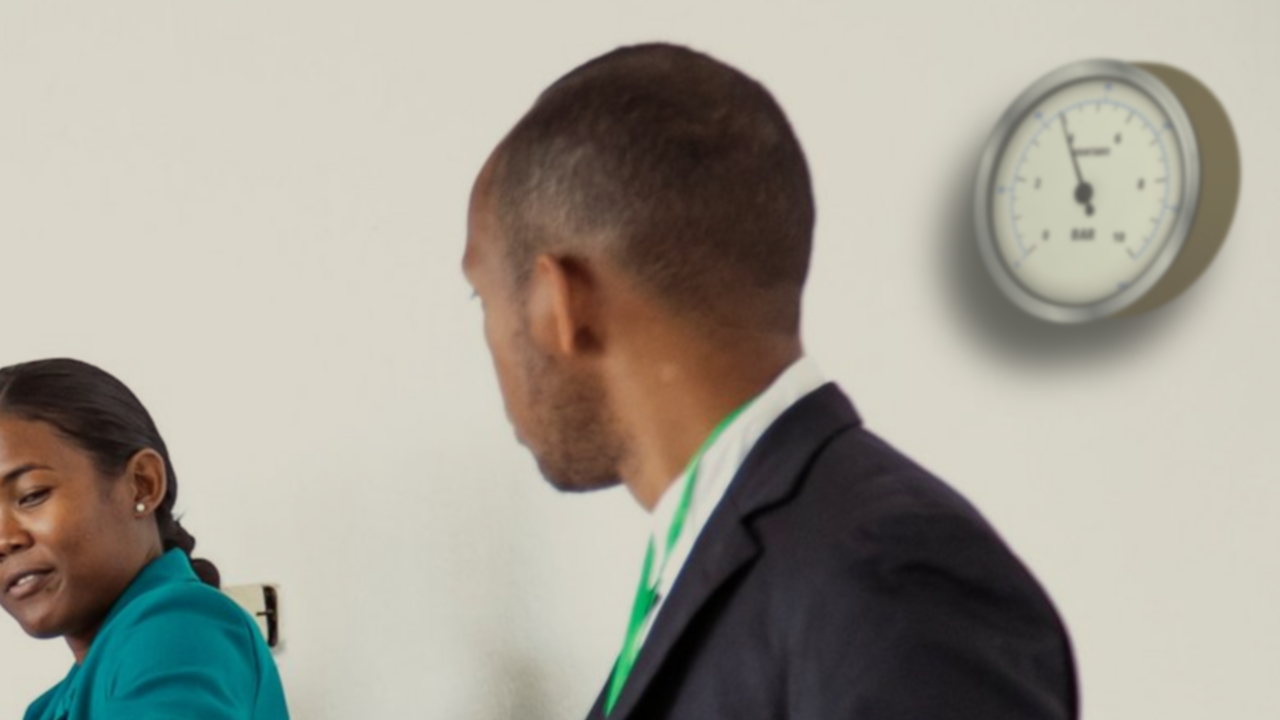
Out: 4
